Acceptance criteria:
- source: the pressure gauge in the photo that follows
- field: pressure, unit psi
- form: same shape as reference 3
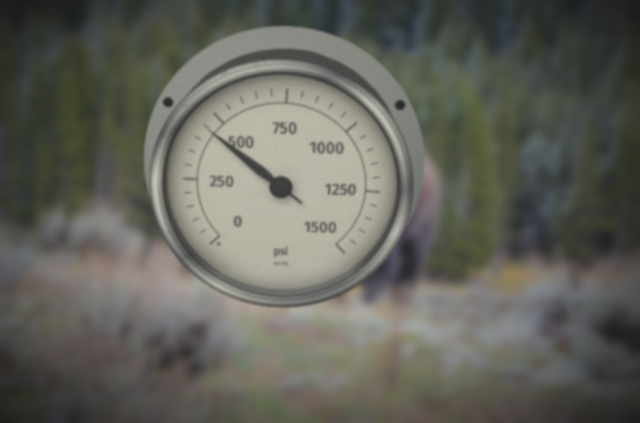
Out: 450
